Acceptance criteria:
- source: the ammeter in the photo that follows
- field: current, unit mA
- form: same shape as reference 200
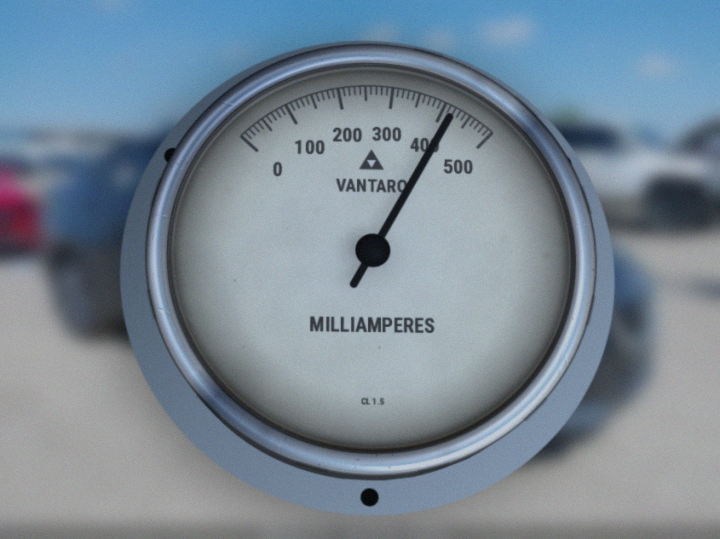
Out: 420
